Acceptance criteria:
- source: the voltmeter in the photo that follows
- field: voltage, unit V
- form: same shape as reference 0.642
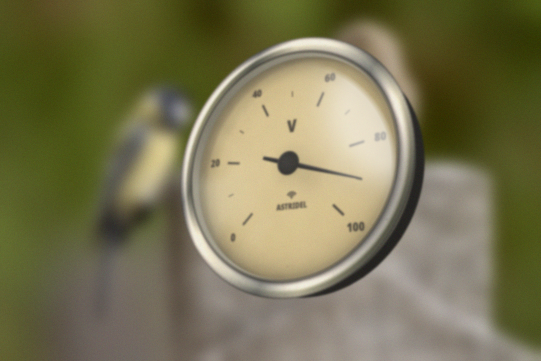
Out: 90
